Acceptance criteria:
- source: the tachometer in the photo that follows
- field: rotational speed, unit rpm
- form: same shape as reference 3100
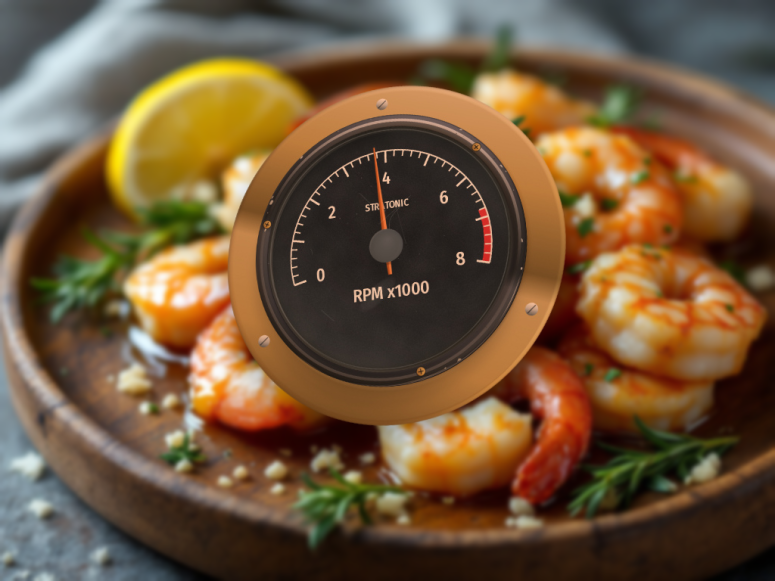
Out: 3800
